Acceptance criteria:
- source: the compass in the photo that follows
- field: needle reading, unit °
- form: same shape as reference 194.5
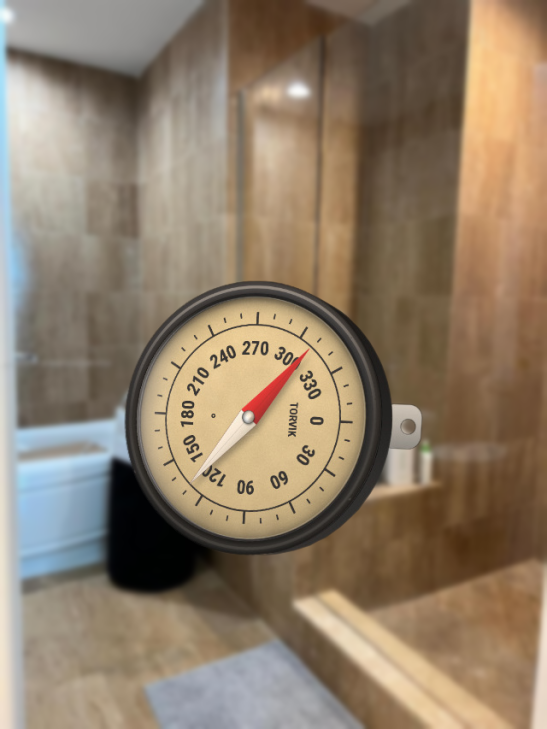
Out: 310
